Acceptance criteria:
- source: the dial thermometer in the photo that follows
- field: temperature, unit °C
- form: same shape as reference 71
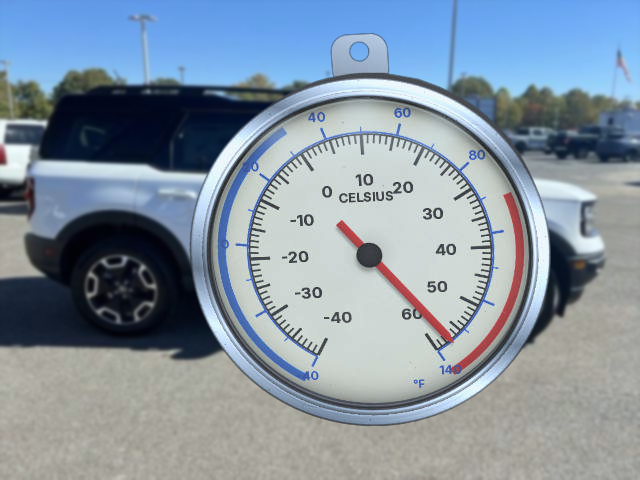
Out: 57
